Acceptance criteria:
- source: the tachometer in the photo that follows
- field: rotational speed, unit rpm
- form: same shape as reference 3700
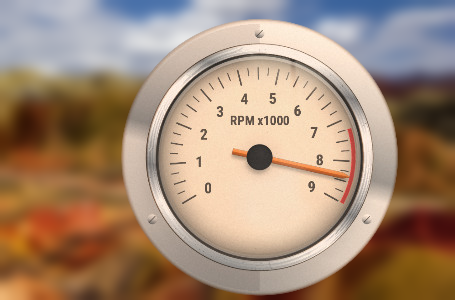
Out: 8375
